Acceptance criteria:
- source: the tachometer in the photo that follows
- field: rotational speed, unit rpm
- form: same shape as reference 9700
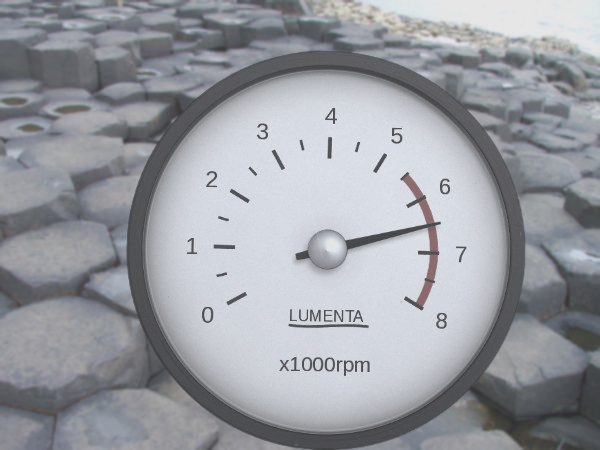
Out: 6500
